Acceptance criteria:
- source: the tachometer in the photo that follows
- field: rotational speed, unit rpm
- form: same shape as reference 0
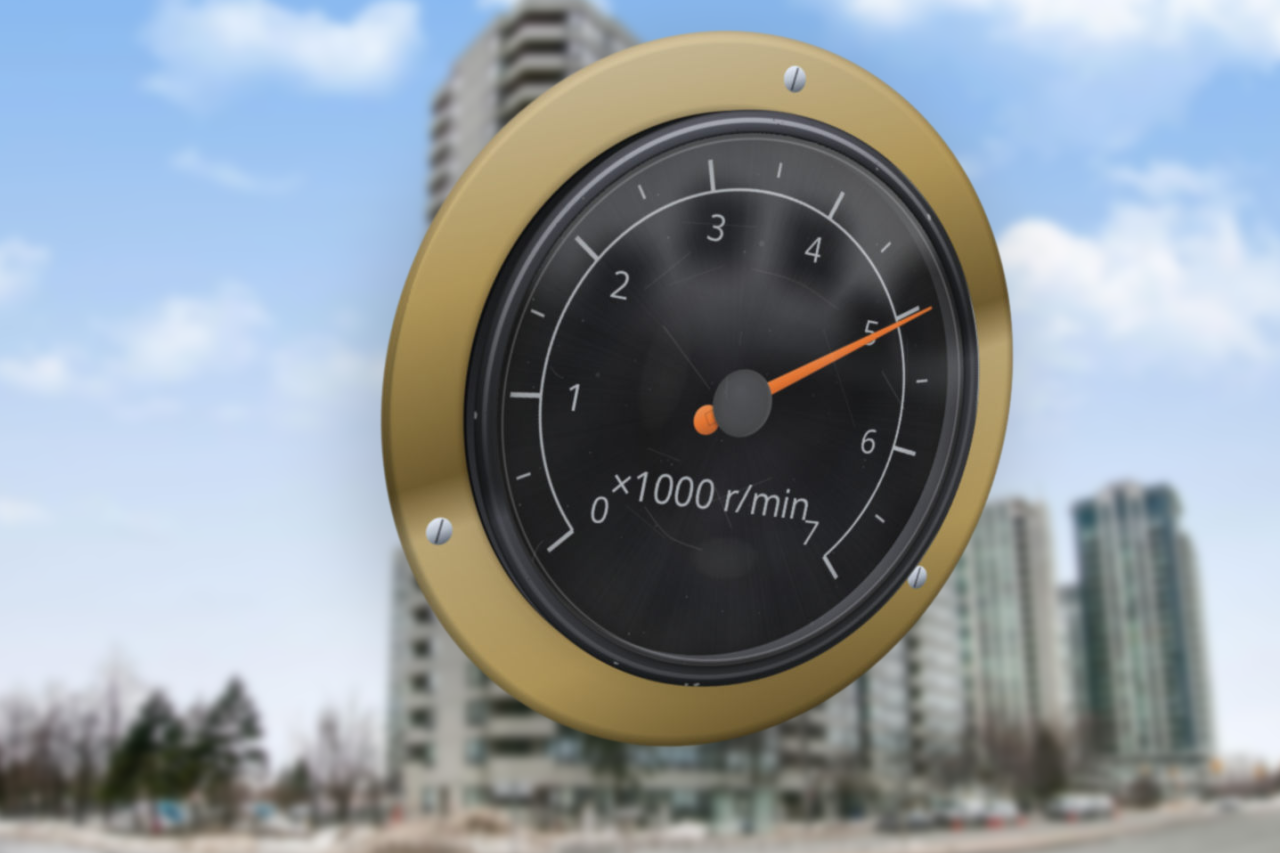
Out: 5000
